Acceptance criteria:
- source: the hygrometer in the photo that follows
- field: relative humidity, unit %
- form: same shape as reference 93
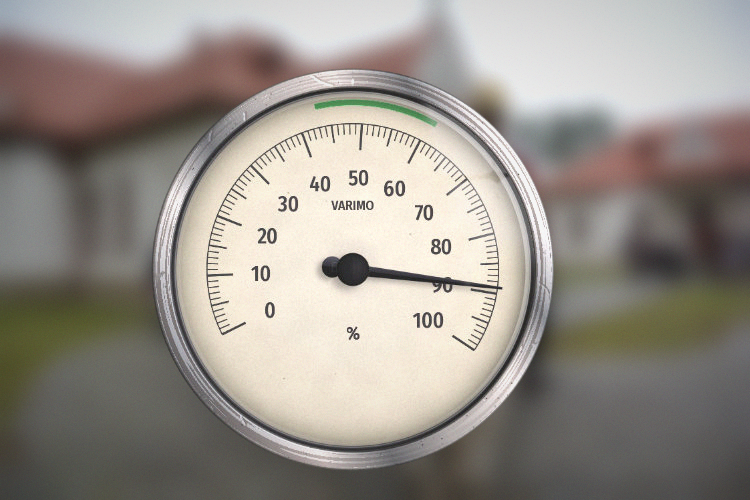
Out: 89
